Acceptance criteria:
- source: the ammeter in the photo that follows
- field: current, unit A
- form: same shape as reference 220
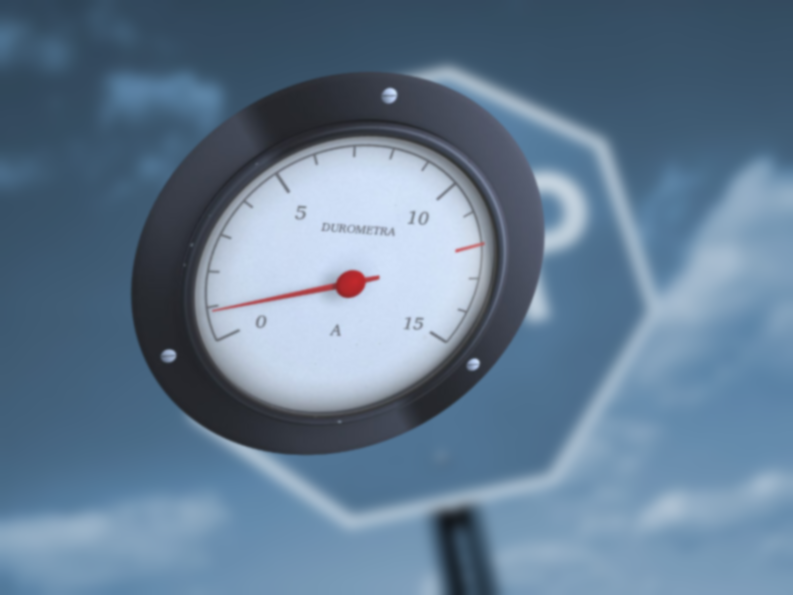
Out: 1
